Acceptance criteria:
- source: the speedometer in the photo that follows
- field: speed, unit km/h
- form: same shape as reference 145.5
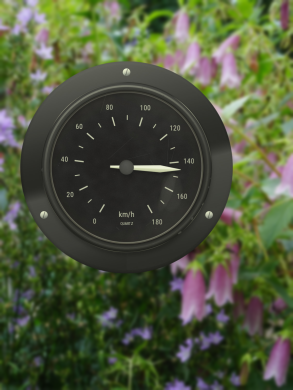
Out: 145
